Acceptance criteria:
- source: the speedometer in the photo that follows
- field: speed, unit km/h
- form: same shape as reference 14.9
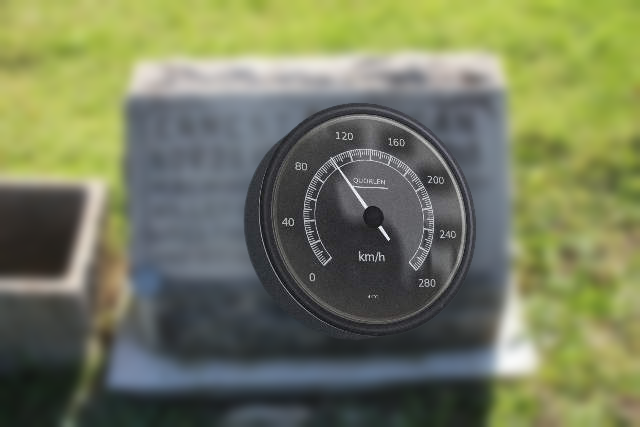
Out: 100
